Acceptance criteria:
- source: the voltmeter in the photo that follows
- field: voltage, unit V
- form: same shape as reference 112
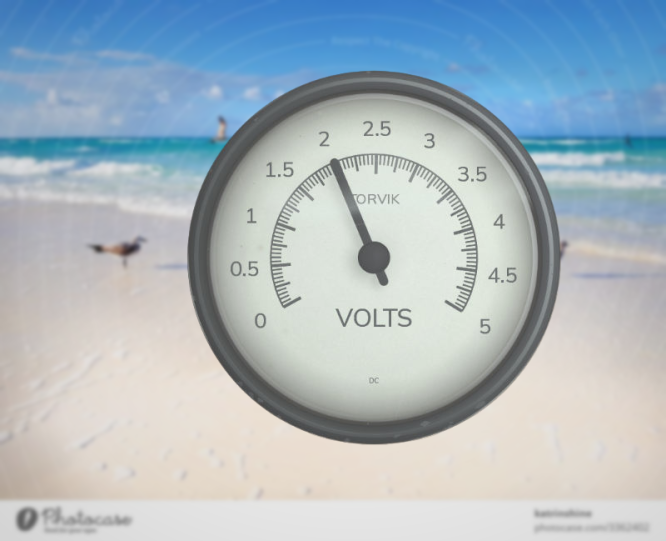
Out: 2
